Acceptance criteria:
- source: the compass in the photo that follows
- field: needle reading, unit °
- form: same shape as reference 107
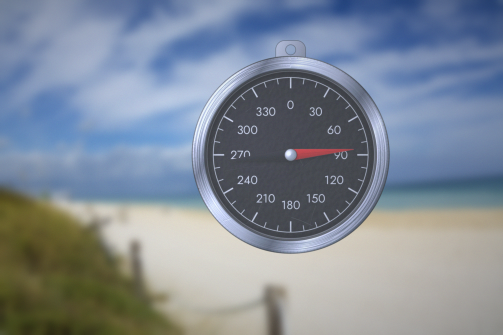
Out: 85
